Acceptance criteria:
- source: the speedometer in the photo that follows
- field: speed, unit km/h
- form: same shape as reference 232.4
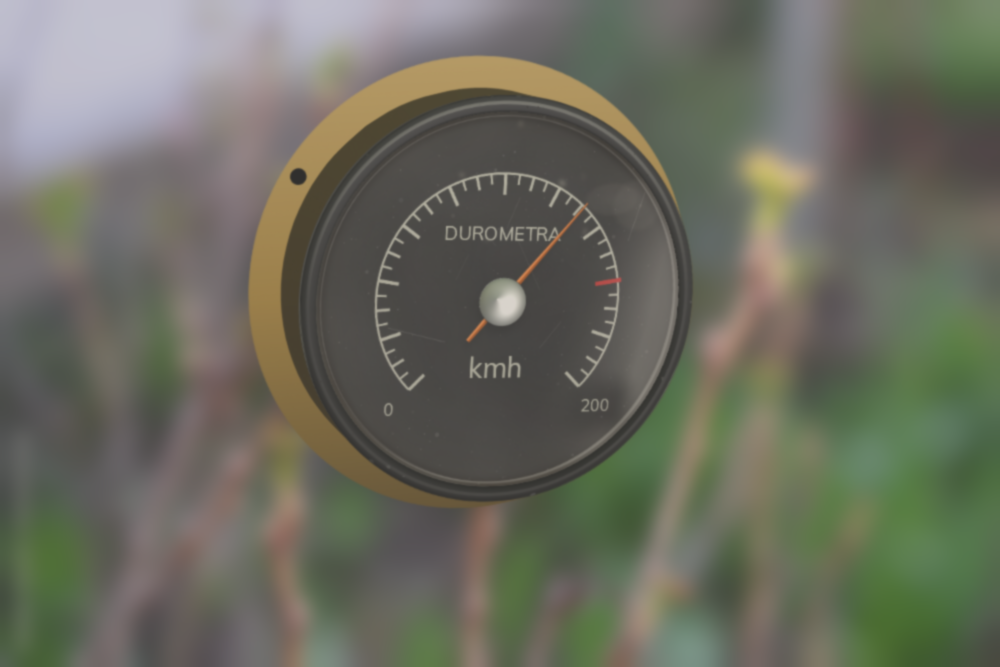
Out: 130
